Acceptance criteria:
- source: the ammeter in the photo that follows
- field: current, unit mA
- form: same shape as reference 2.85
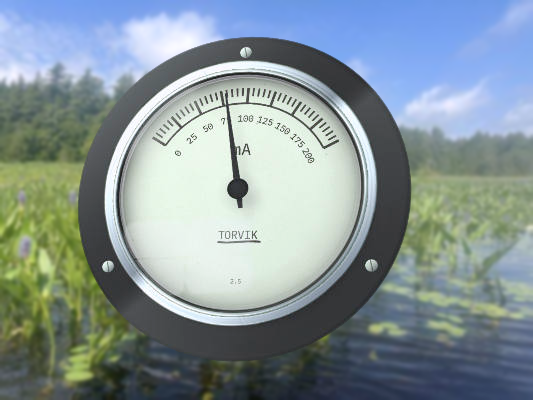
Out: 80
